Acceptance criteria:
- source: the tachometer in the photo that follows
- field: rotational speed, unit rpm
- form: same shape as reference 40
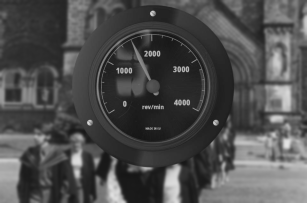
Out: 1600
